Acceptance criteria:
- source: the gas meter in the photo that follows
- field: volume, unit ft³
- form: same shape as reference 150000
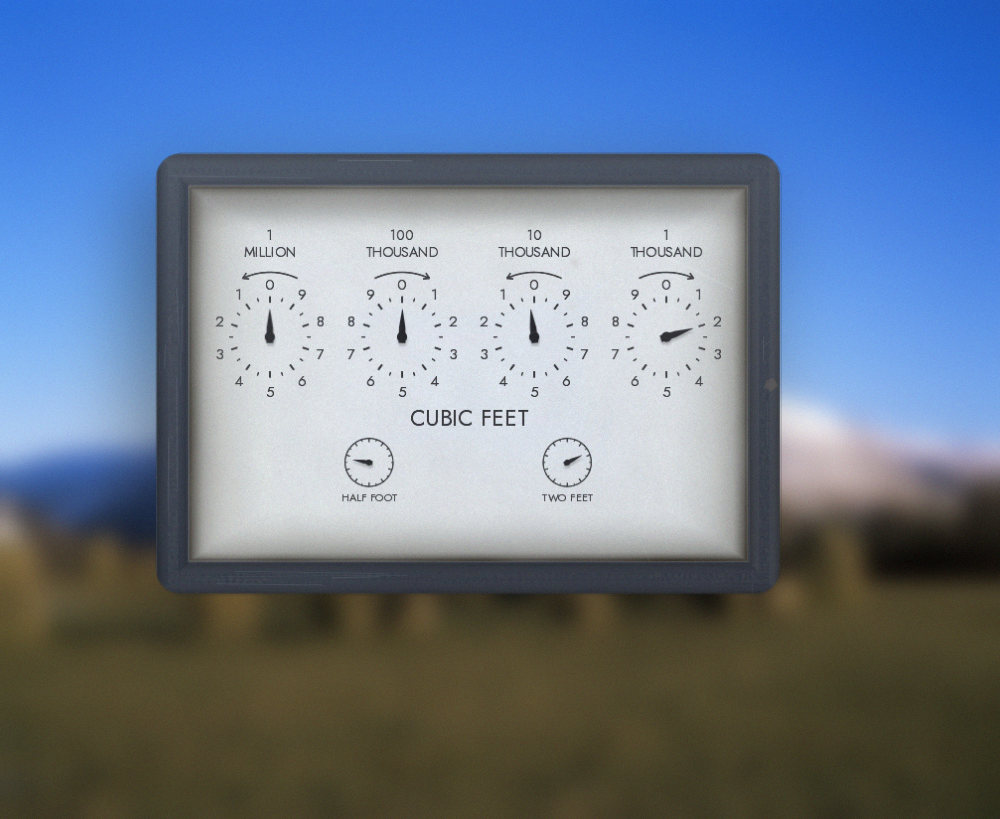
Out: 200
